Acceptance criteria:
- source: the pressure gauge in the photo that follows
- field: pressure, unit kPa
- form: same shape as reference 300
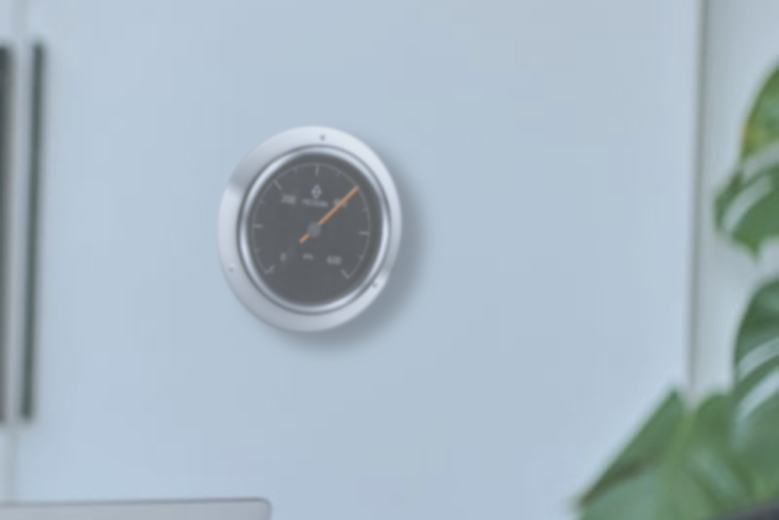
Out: 400
